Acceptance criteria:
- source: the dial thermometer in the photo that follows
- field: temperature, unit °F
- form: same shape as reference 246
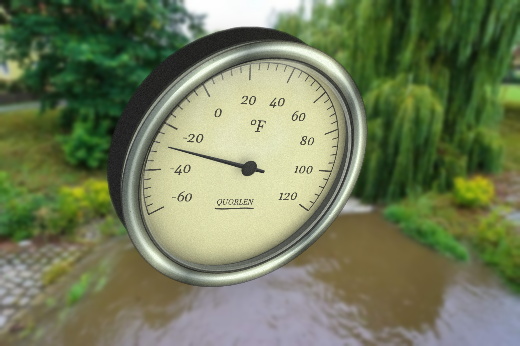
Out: -28
